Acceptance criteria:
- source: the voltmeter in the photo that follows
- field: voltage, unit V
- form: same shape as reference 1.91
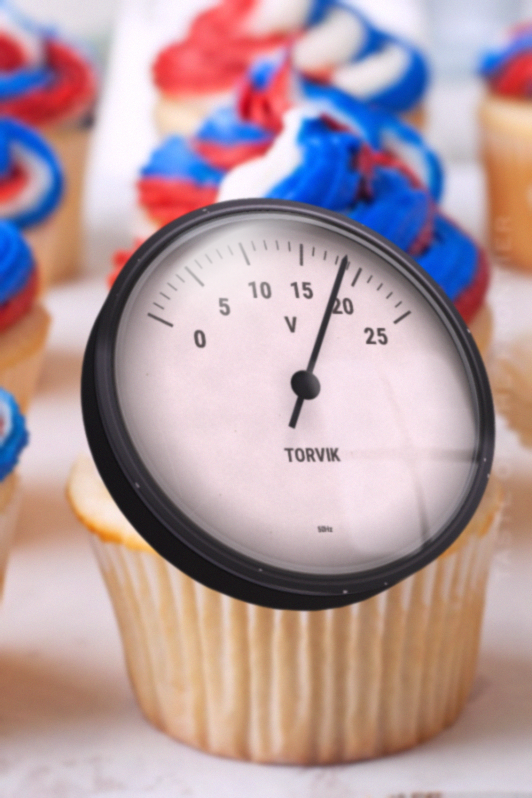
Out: 18.5
